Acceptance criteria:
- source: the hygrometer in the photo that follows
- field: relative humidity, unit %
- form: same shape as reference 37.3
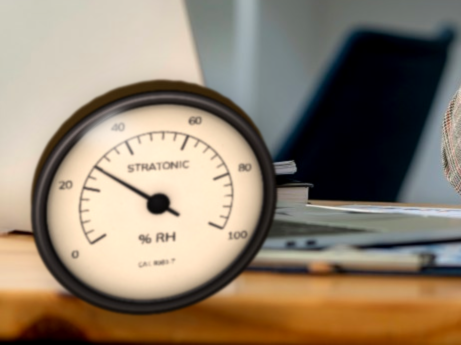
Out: 28
